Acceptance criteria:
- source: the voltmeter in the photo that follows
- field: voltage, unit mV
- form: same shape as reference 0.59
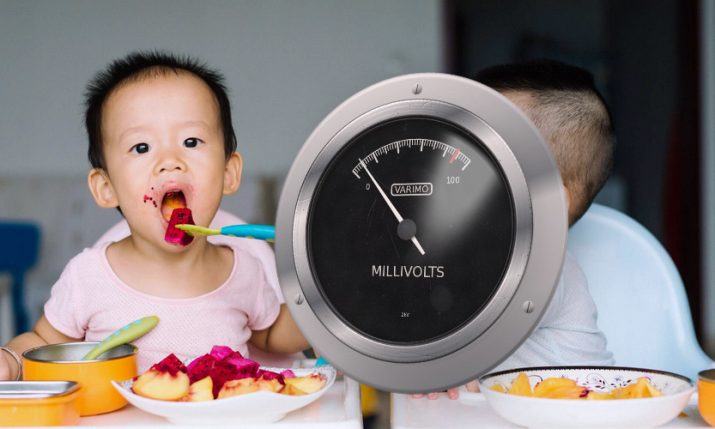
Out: 10
